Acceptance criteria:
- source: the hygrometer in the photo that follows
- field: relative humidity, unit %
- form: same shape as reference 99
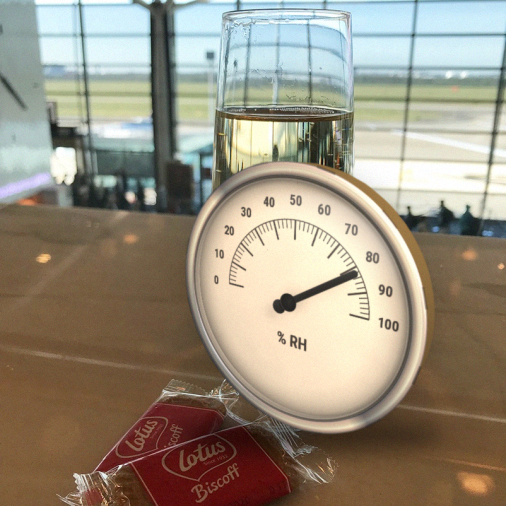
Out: 82
